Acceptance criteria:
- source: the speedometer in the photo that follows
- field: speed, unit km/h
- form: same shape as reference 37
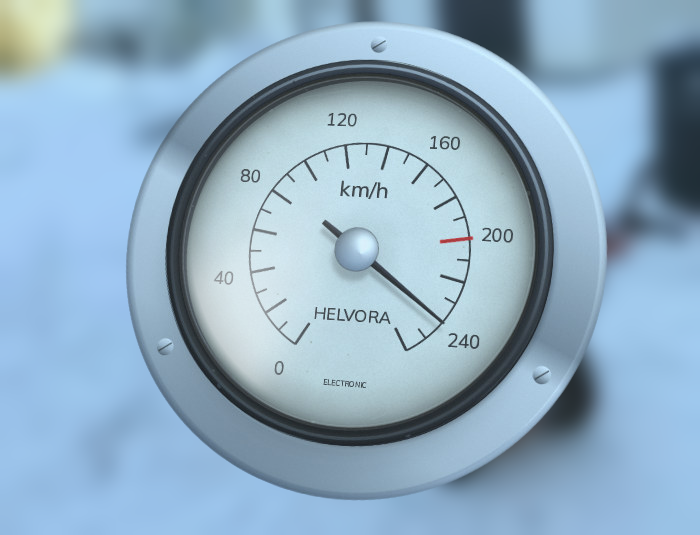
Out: 240
